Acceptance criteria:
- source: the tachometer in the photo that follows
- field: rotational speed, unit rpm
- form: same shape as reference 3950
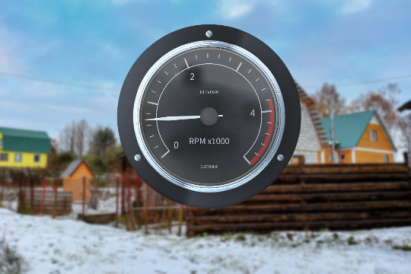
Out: 700
